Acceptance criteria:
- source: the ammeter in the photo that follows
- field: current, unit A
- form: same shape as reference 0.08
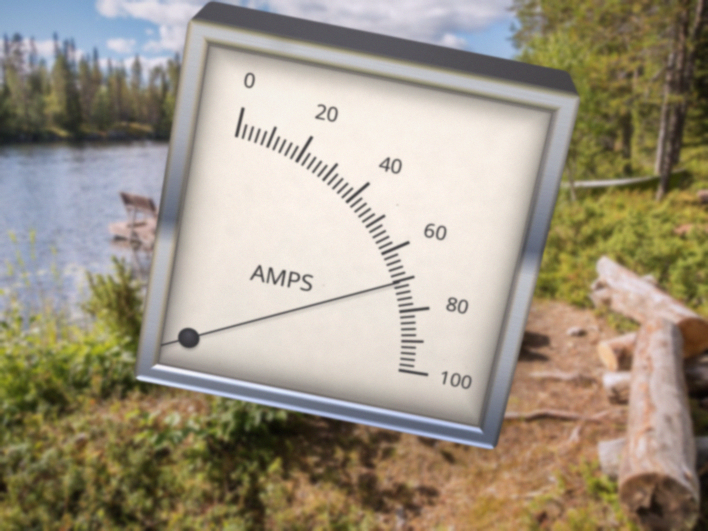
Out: 70
